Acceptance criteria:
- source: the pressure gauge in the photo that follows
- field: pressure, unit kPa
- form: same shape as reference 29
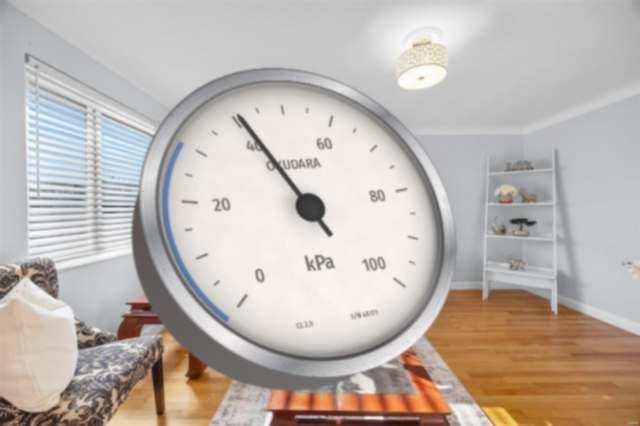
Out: 40
